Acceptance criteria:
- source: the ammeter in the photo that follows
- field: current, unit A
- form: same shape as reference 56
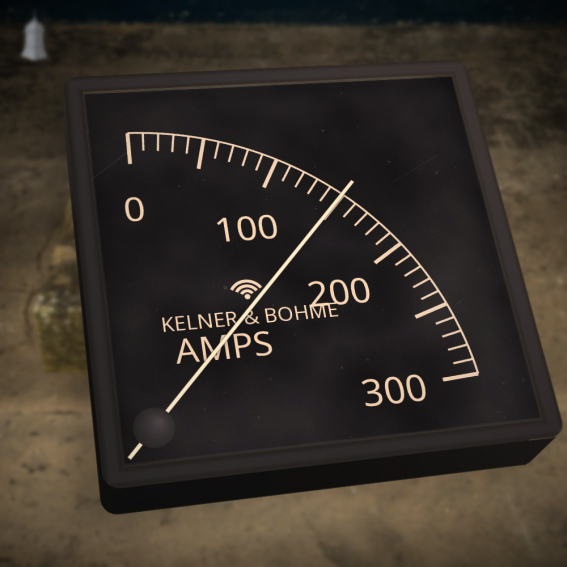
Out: 150
